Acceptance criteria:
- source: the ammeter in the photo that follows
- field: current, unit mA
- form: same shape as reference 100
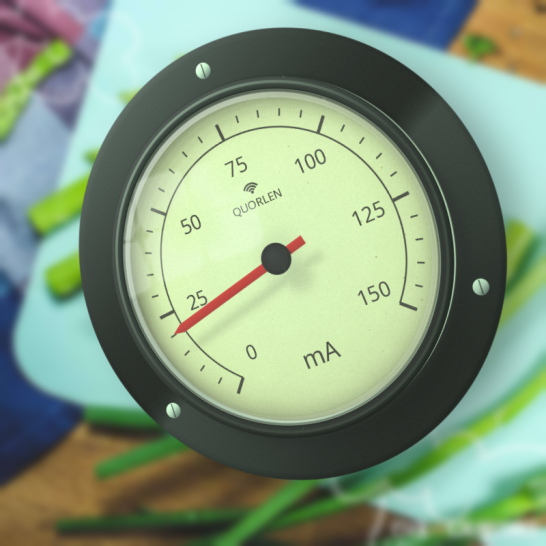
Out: 20
